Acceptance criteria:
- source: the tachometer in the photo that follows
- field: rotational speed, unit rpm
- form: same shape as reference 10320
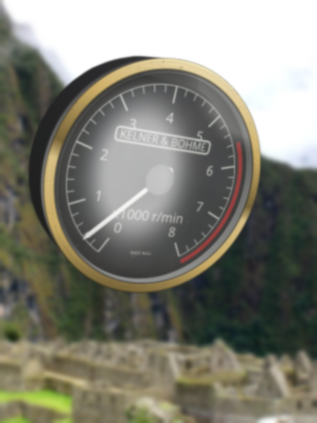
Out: 400
